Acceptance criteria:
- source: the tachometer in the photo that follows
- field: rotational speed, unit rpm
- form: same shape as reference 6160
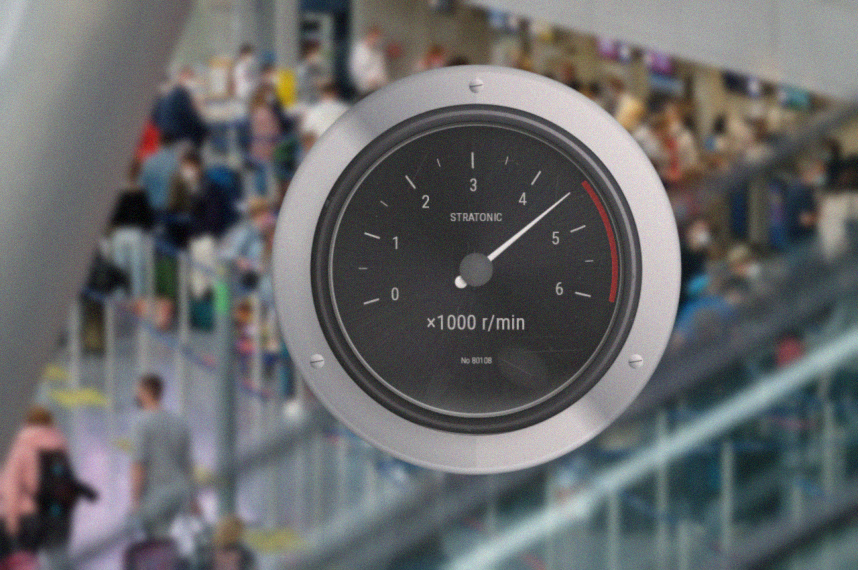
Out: 4500
